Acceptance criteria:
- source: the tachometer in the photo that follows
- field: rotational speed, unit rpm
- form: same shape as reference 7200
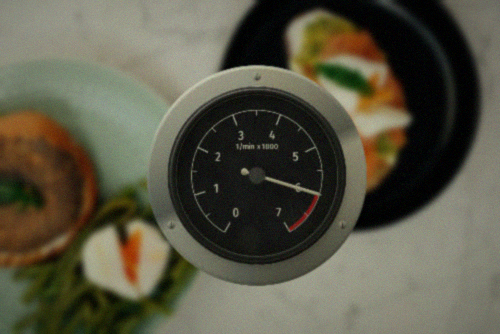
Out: 6000
